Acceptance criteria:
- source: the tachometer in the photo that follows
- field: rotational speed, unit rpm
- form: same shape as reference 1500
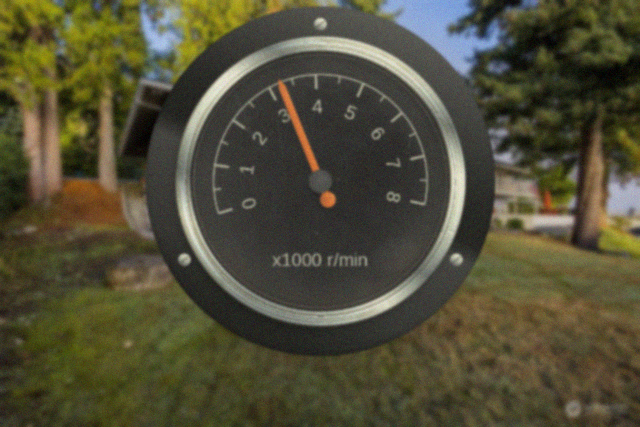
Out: 3250
